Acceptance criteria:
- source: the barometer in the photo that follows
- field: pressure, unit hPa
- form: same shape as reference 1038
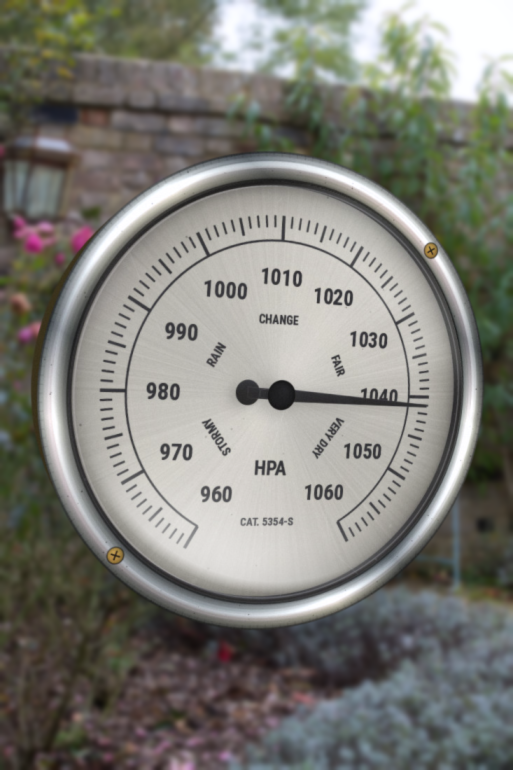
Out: 1041
